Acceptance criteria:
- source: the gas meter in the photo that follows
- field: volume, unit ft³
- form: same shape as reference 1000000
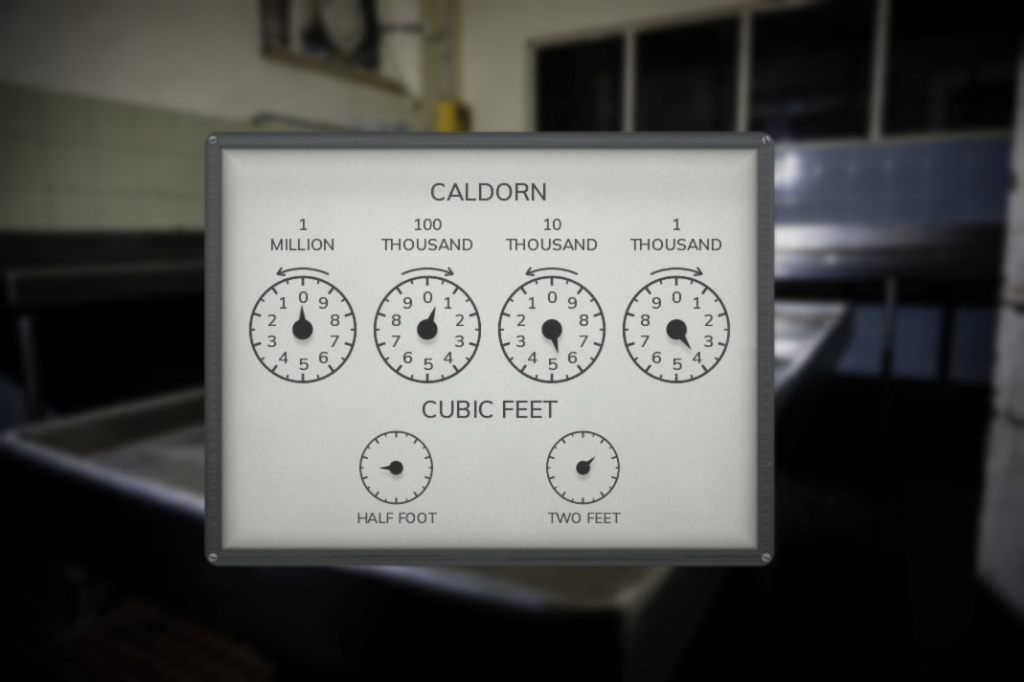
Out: 5400
